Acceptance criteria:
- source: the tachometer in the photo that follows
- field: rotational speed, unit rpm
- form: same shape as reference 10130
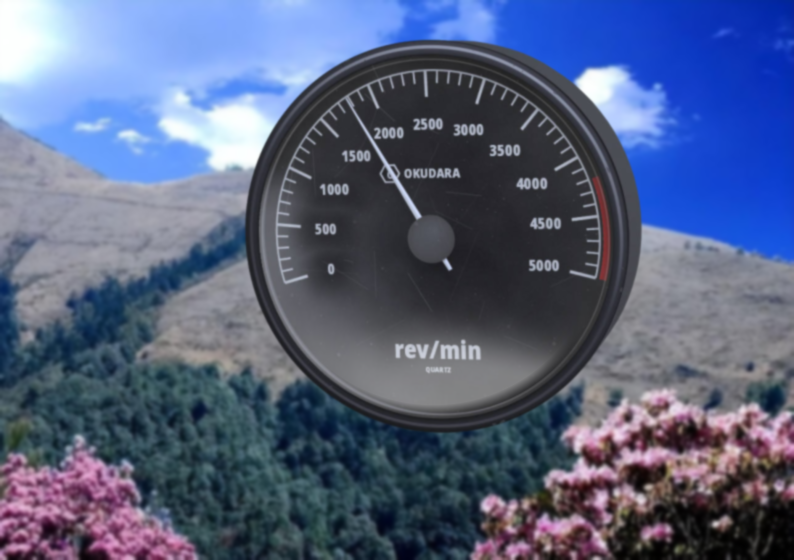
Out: 1800
